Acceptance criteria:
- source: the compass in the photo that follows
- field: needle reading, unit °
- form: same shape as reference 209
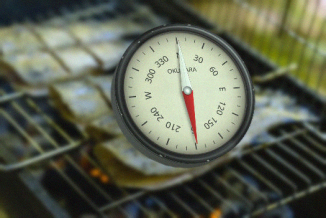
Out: 180
